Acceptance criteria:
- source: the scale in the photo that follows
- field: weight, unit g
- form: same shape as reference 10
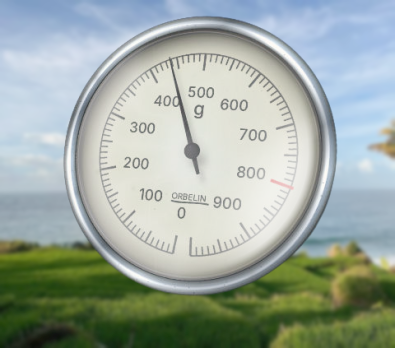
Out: 440
